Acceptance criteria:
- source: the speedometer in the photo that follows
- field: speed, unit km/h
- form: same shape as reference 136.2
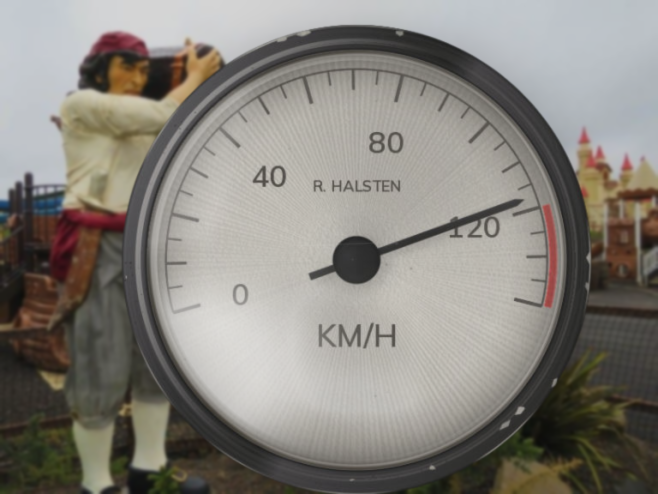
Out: 117.5
